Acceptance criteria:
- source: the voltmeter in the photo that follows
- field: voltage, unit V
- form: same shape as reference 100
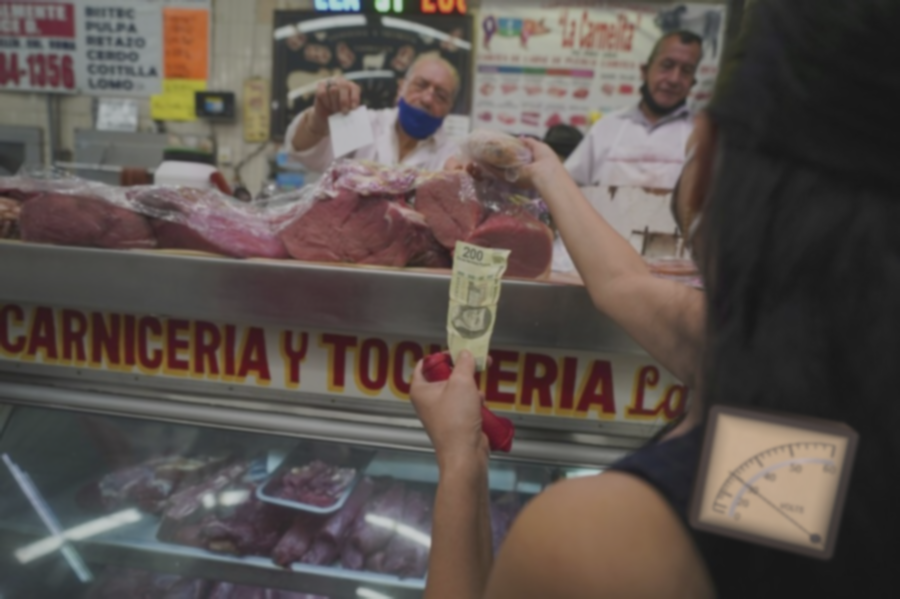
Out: 30
